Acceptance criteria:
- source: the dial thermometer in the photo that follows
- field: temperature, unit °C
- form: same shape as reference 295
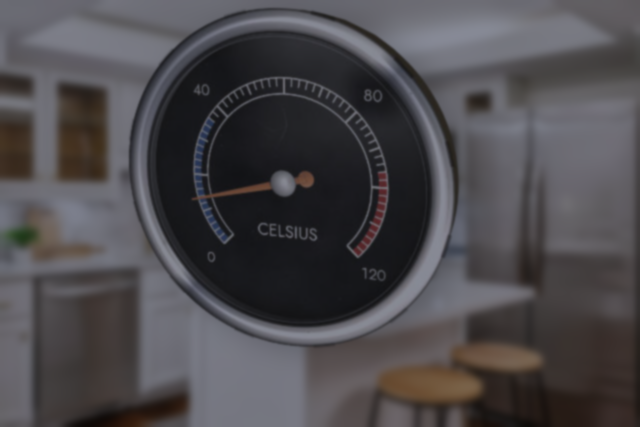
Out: 14
